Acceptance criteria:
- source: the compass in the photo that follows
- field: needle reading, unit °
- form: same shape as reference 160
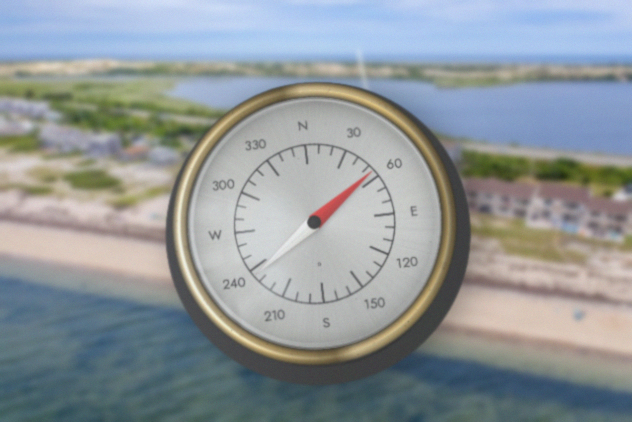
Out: 55
